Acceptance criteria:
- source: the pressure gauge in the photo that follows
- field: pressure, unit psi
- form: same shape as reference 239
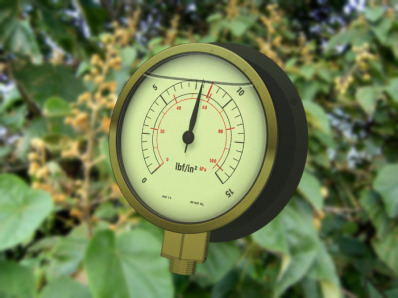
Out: 8
